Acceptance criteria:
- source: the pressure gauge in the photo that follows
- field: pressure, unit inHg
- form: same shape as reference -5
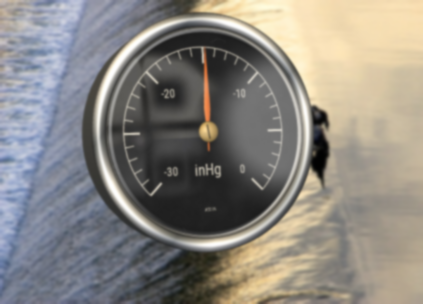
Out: -15
